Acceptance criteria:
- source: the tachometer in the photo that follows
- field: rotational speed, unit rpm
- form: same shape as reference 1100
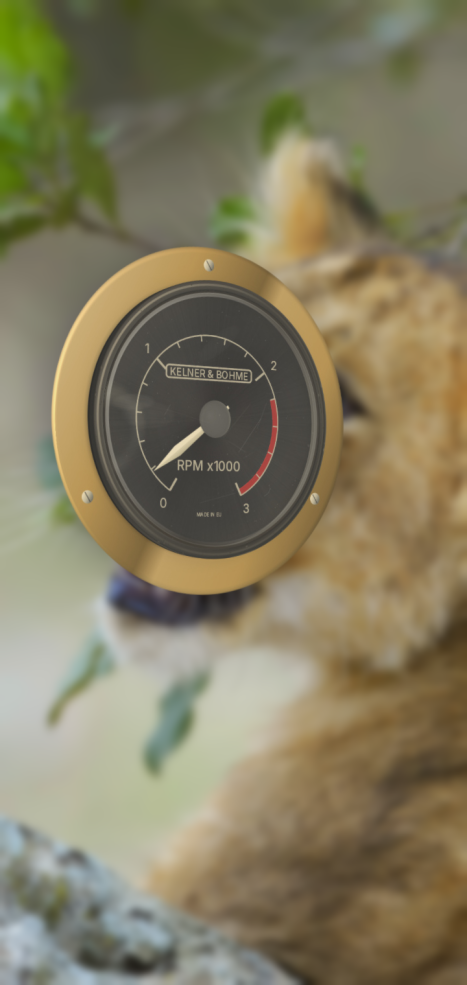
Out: 200
